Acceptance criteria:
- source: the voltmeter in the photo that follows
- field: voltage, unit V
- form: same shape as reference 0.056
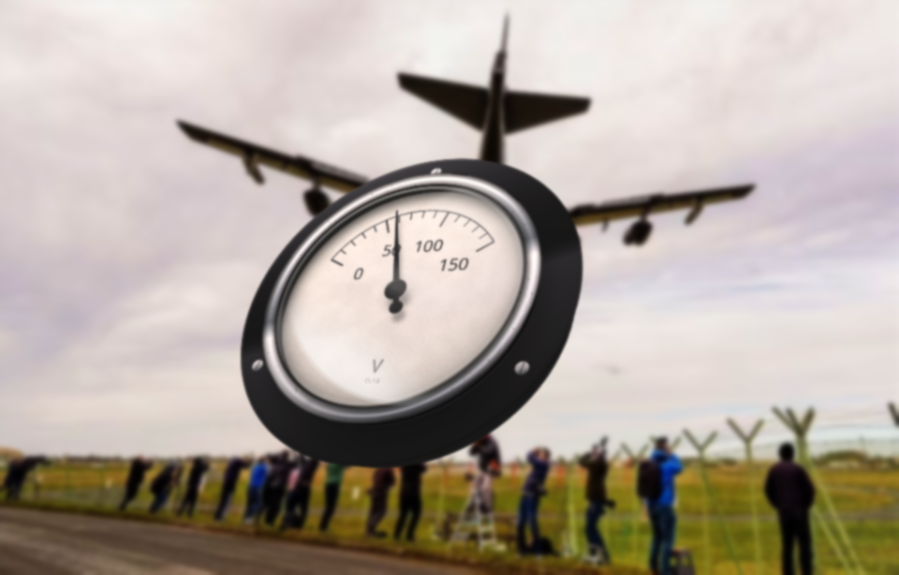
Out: 60
